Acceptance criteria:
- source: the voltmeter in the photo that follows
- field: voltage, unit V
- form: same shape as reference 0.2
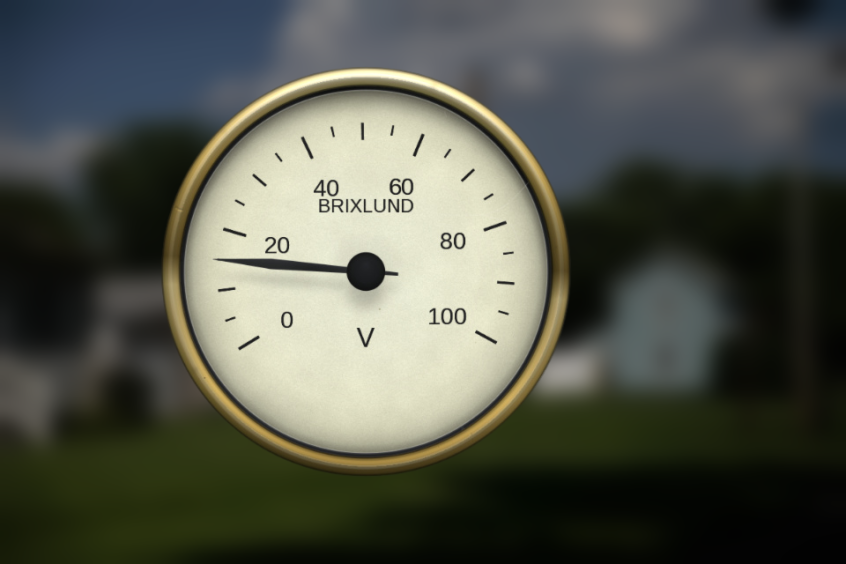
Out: 15
